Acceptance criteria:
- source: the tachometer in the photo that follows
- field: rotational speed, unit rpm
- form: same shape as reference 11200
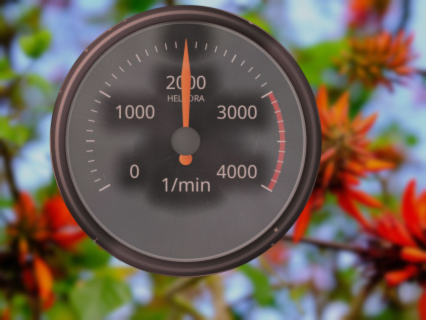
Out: 2000
